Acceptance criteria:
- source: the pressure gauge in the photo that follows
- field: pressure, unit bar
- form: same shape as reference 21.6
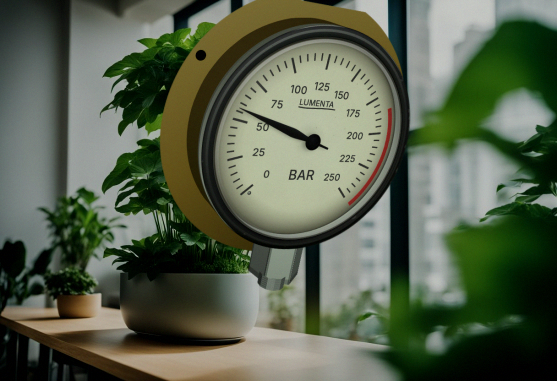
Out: 57.5
